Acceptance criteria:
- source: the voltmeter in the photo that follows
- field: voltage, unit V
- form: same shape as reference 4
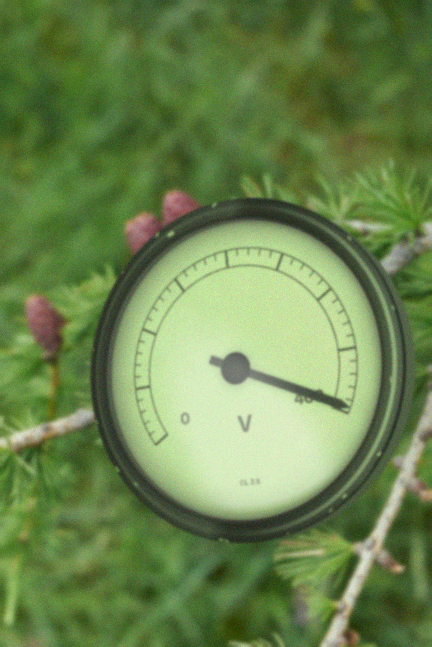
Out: 395
